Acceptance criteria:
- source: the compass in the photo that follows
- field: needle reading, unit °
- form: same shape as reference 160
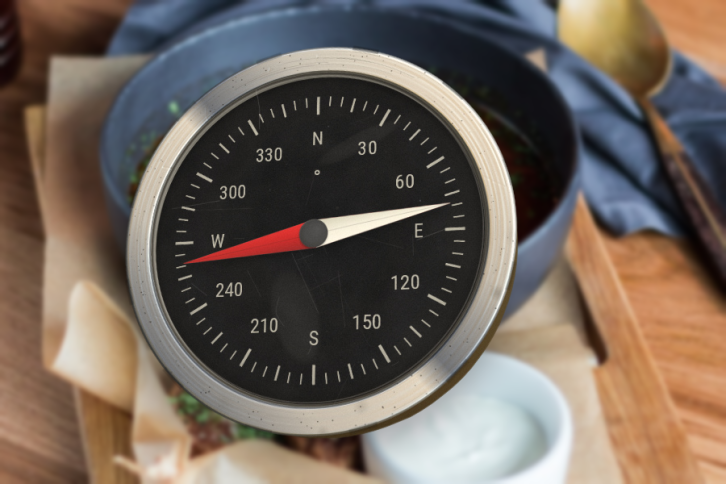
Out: 260
